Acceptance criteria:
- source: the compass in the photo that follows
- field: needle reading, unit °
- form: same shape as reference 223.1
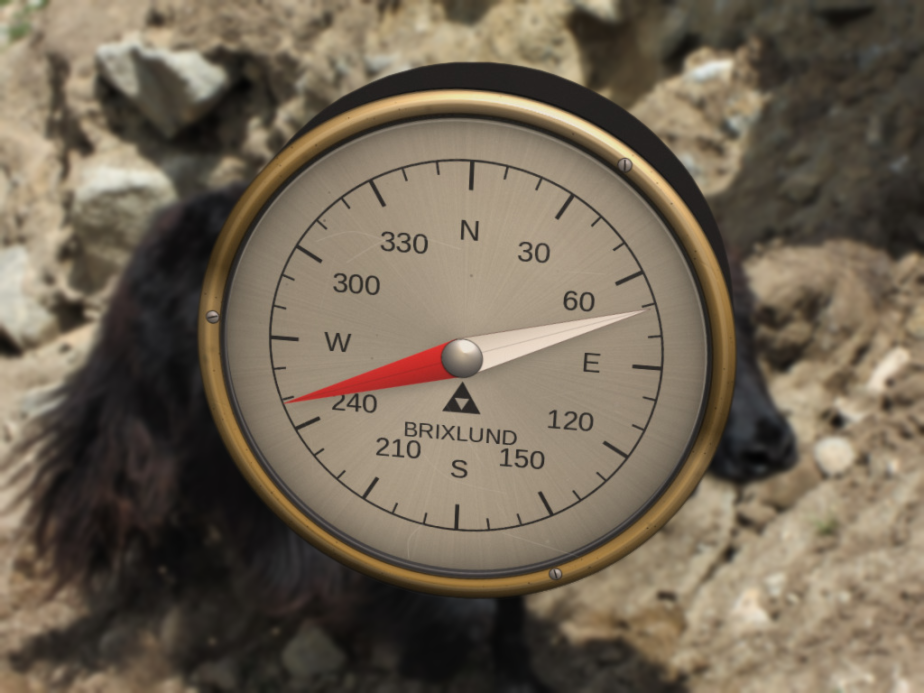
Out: 250
